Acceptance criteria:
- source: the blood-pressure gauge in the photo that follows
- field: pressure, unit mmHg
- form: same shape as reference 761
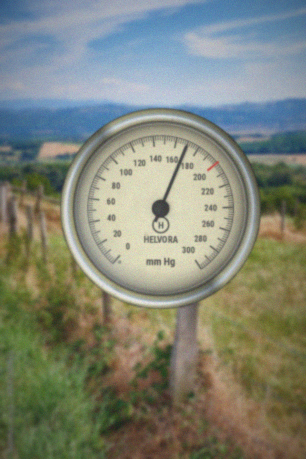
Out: 170
